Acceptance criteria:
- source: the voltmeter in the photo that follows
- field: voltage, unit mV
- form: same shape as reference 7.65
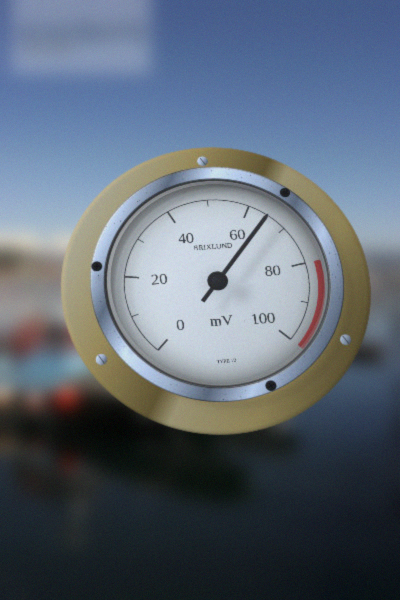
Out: 65
